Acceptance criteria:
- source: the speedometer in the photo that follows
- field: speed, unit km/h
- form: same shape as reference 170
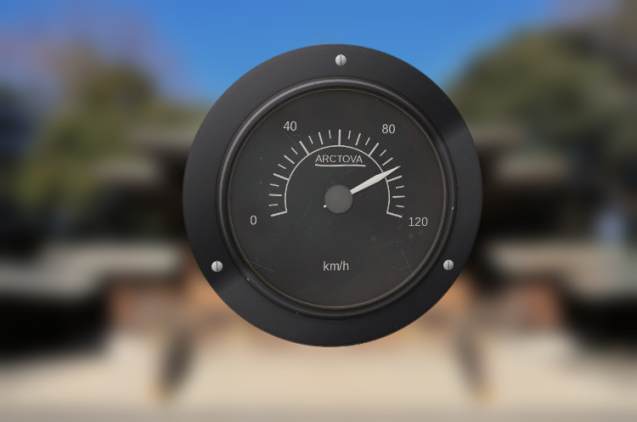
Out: 95
